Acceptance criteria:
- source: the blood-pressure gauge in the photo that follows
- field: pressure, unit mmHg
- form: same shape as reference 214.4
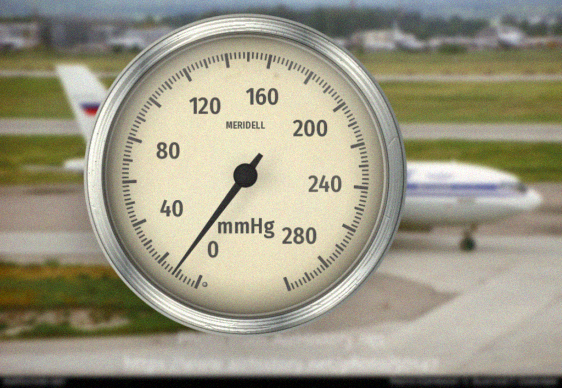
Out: 12
